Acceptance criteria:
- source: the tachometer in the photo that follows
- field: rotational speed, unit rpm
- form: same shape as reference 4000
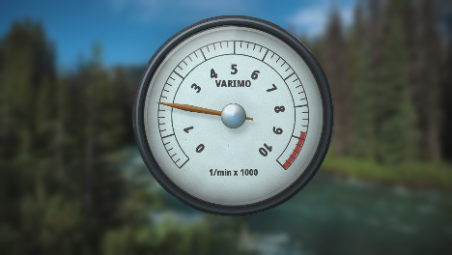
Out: 2000
